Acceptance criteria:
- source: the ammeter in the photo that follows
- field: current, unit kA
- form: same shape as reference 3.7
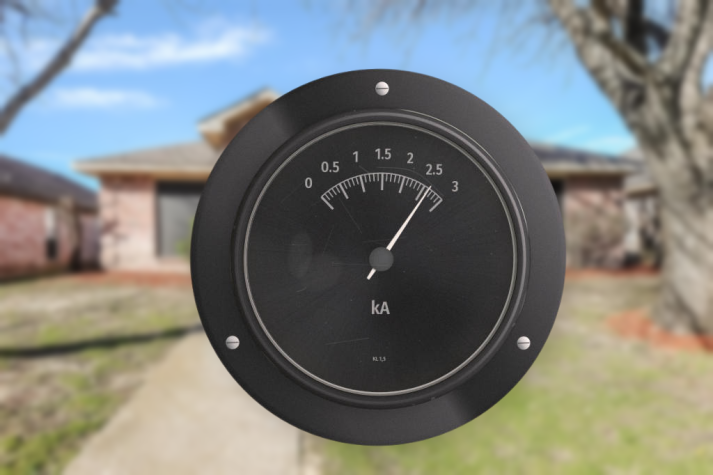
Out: 2.6
